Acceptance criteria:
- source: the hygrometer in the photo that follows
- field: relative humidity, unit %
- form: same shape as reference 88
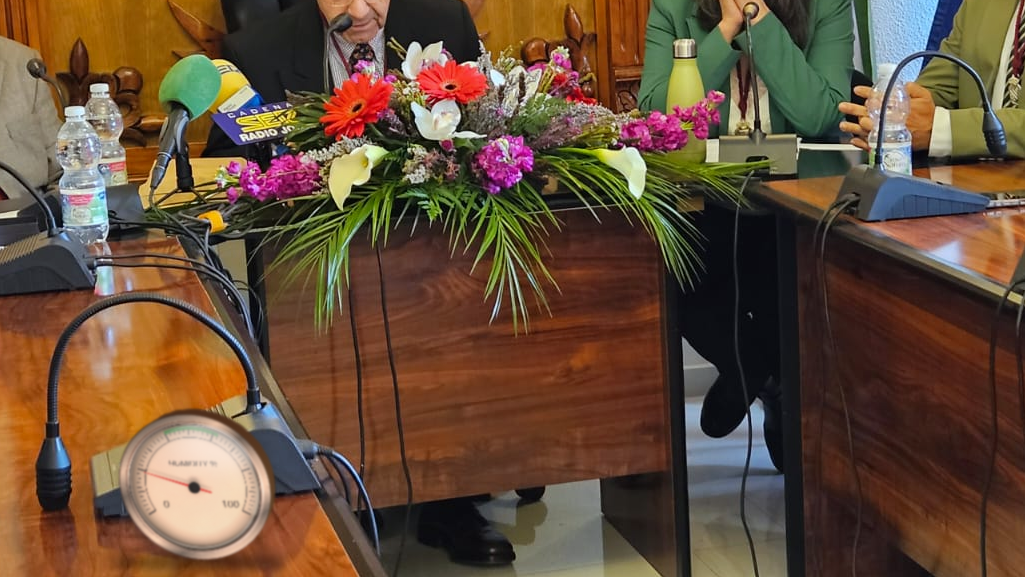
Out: 20
